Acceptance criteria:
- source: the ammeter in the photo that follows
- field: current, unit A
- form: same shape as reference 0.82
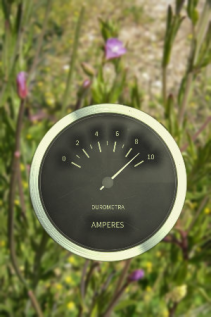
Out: 9
